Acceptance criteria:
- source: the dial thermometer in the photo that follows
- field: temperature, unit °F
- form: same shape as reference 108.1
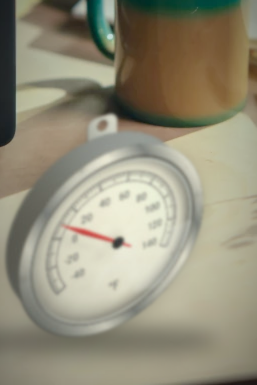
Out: 10
